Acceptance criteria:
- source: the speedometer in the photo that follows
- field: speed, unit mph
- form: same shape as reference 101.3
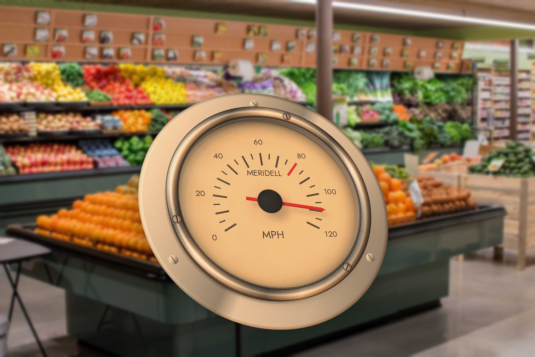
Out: 110
